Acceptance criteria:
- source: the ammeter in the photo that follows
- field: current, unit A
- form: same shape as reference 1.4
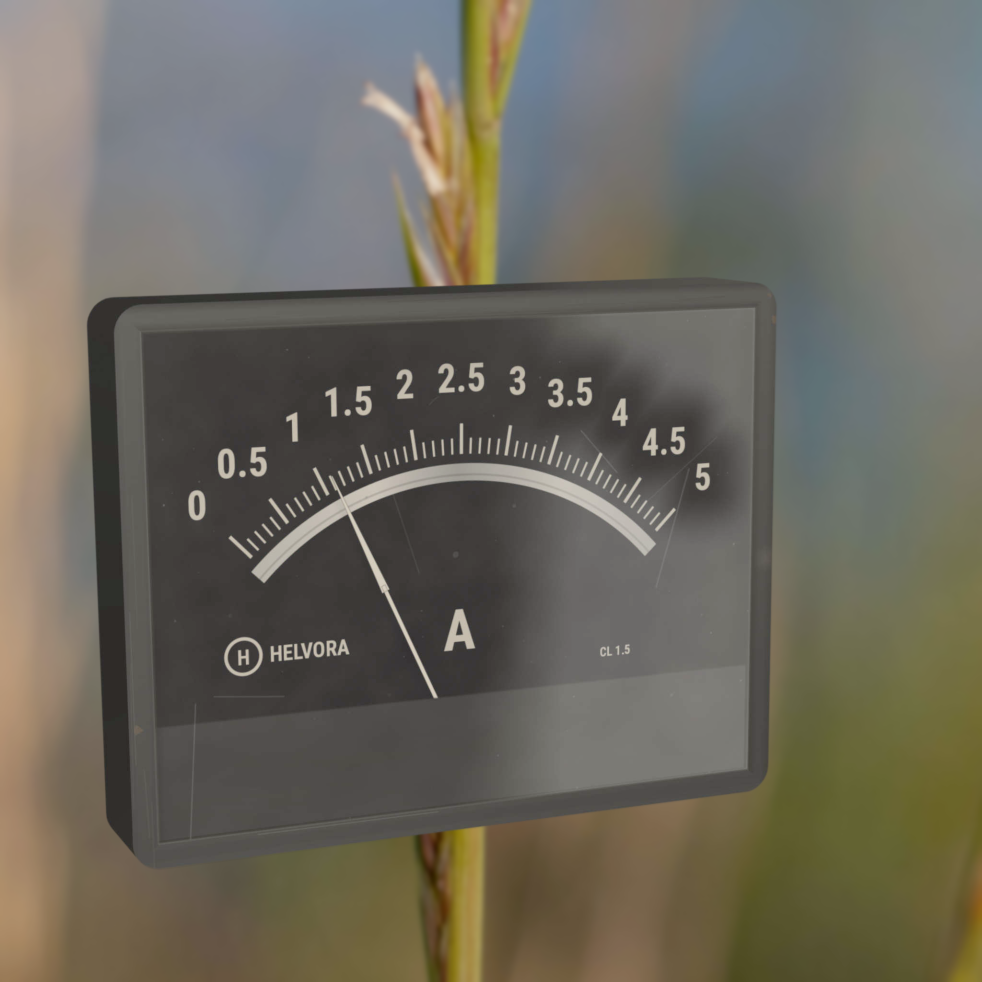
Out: 1.1
